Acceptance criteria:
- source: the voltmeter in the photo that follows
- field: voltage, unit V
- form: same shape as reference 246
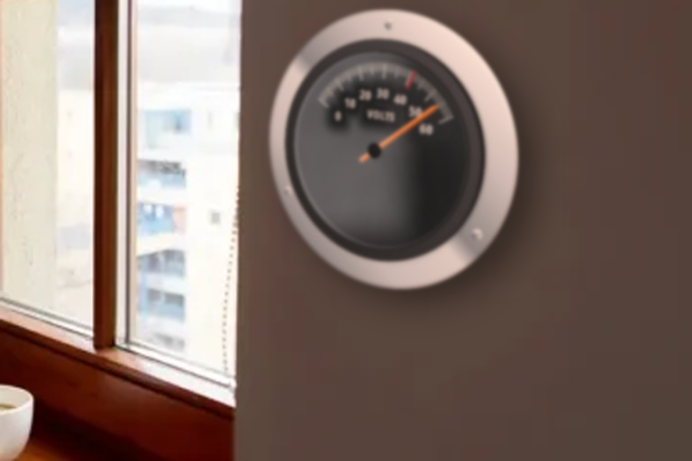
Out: 55
